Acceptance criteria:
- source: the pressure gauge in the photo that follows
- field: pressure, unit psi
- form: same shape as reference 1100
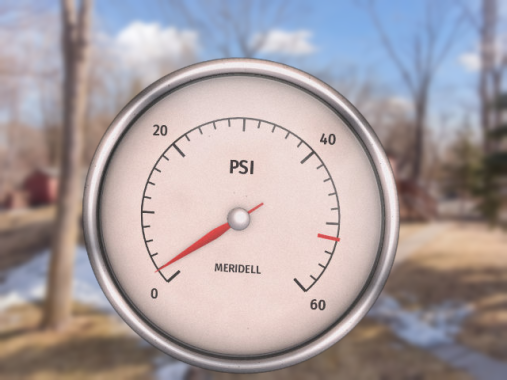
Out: 2
